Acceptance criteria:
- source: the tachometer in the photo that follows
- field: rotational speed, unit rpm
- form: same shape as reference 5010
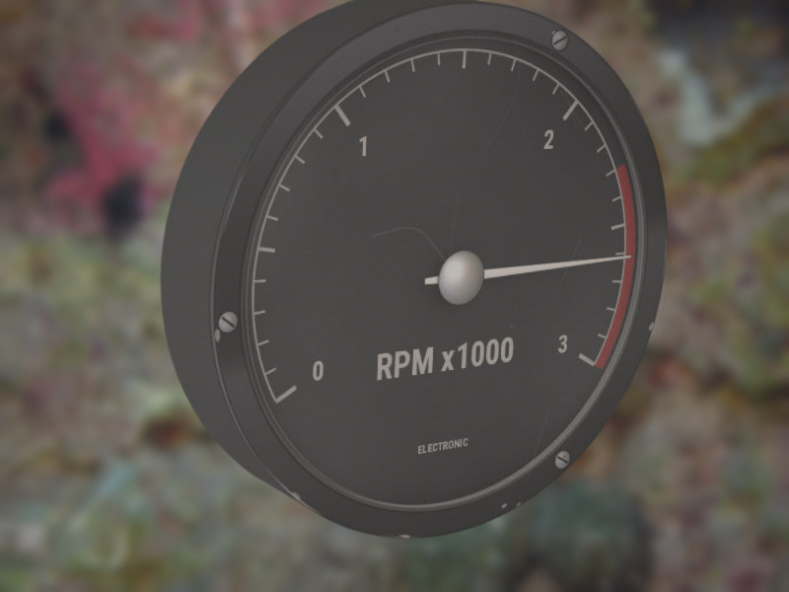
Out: 2600
